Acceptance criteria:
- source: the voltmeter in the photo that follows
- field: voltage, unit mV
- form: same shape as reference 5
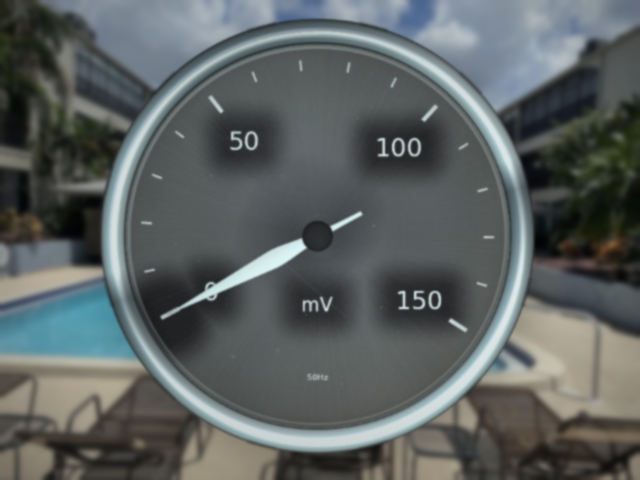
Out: 0
